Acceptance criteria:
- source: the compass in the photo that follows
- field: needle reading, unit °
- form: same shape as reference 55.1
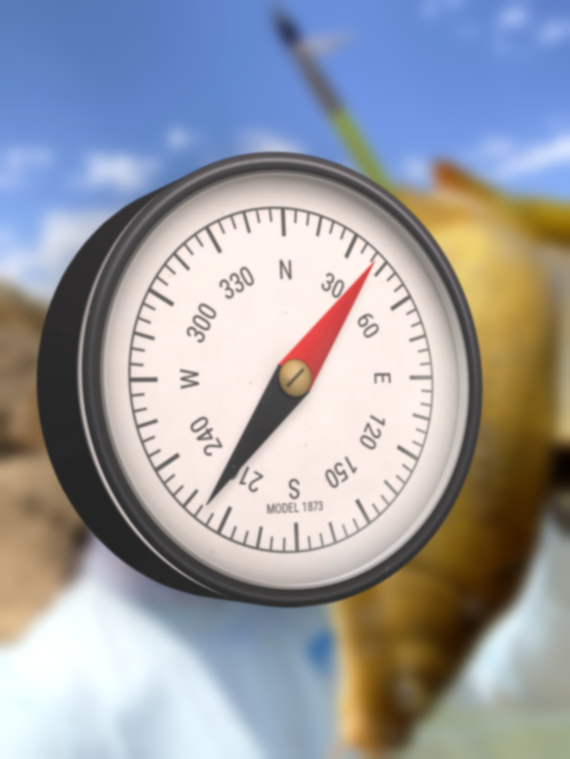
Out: 40
